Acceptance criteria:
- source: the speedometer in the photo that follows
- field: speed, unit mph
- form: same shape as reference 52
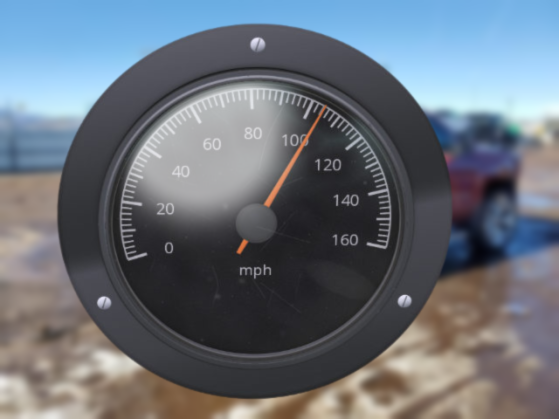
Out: 104
